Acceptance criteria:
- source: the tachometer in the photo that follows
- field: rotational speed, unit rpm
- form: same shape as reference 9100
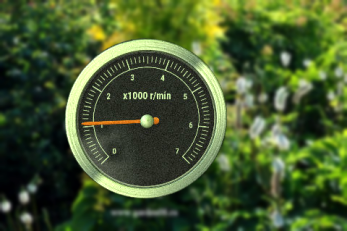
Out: 1100
